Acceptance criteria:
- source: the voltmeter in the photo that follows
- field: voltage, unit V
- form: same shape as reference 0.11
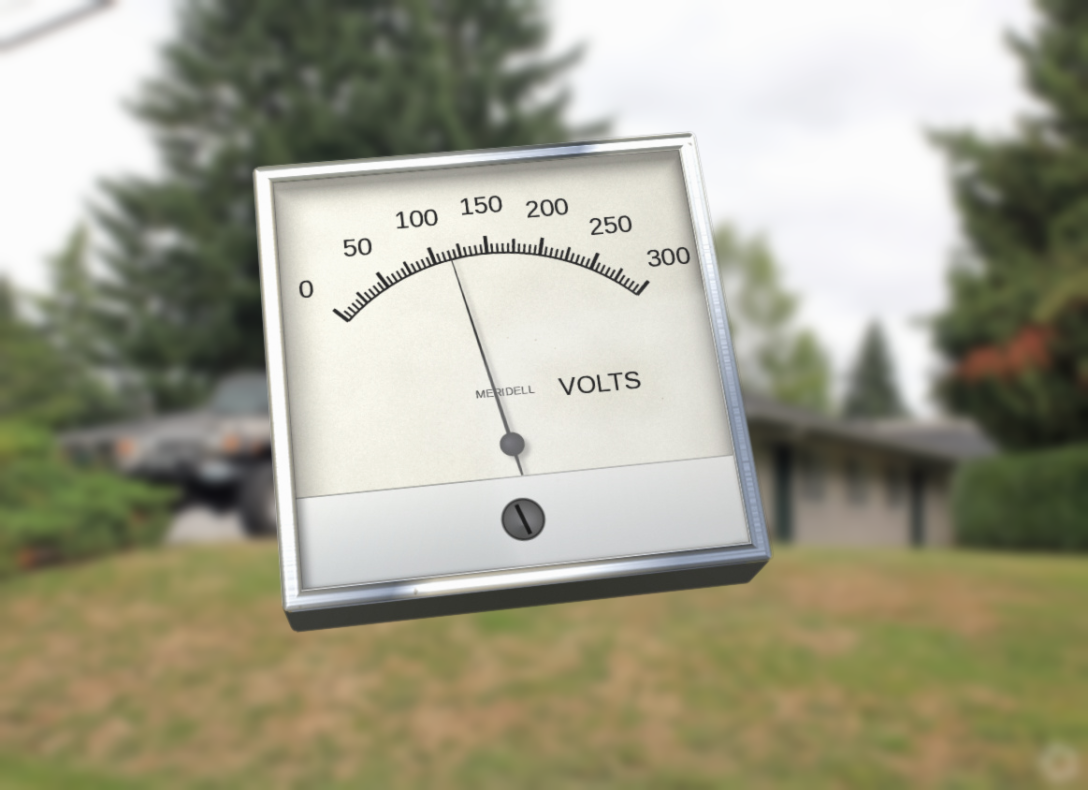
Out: 115
